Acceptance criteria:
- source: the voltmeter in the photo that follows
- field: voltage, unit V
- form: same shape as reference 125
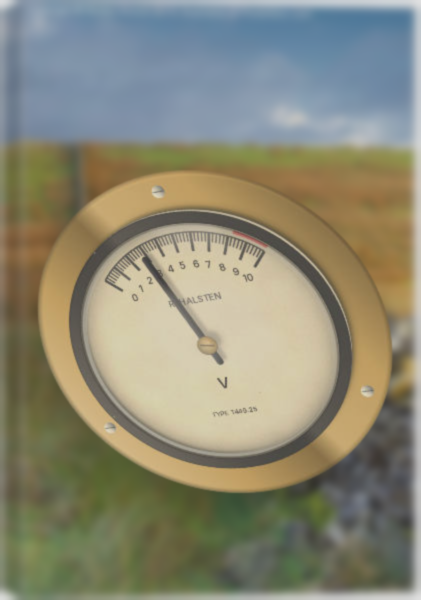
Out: 3
